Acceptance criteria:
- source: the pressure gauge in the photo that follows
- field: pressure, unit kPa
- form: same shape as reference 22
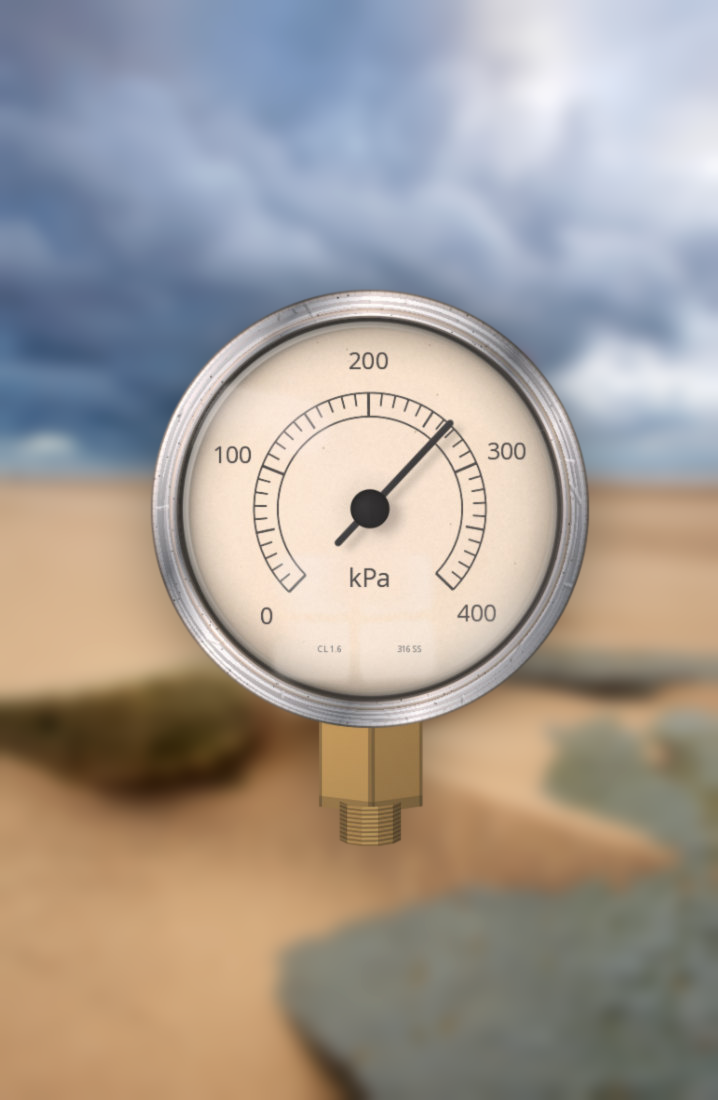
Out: 265
